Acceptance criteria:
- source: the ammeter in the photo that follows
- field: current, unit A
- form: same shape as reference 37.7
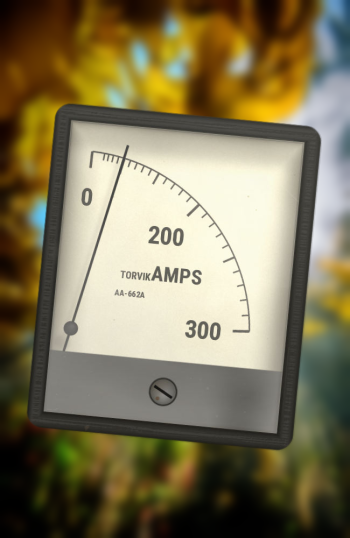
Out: 100
